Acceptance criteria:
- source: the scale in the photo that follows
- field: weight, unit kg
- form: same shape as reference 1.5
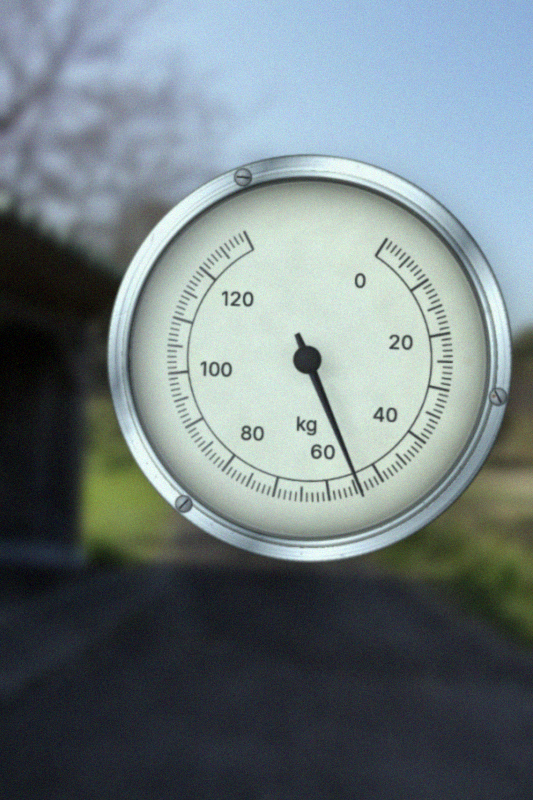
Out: 54
